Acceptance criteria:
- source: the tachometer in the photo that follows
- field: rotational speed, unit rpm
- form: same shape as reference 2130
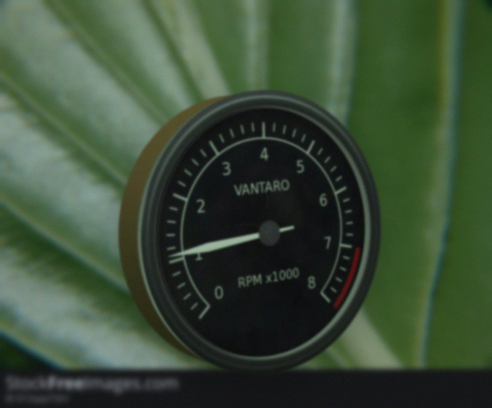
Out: 1100
